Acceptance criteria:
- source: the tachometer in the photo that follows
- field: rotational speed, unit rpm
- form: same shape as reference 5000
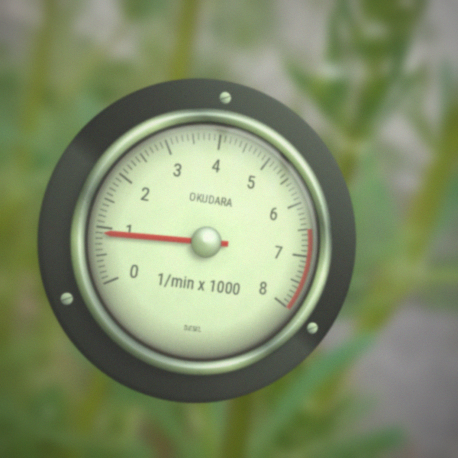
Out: 900
